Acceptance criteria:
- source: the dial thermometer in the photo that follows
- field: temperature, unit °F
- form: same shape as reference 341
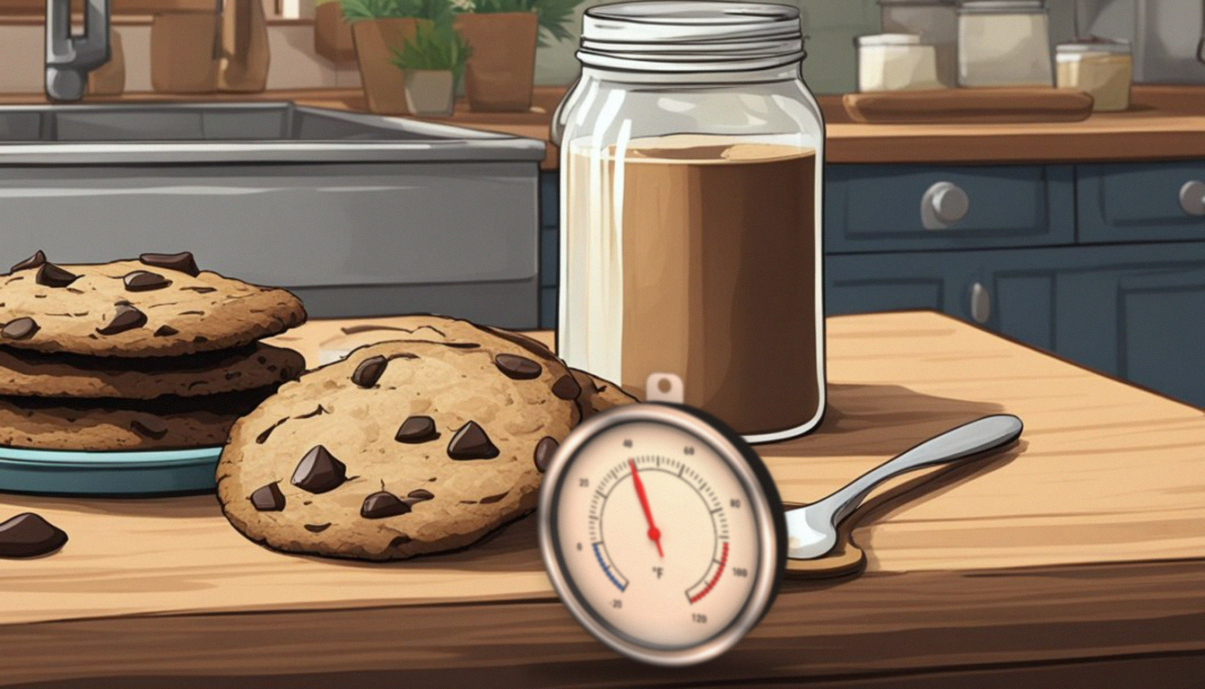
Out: 40
